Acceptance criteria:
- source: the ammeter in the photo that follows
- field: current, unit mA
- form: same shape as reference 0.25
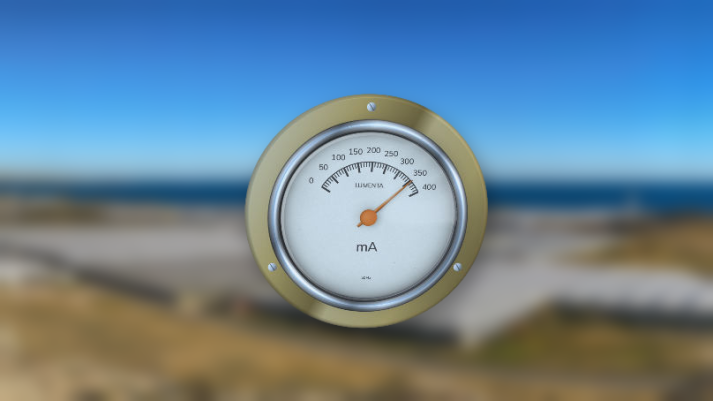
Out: 350
